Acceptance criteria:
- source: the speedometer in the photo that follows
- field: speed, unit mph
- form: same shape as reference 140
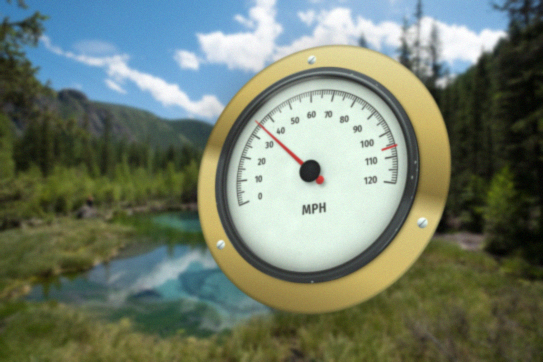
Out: 35
